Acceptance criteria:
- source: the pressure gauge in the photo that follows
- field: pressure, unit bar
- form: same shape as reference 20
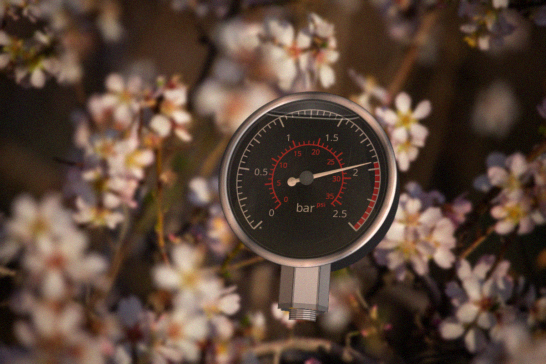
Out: 1.95
